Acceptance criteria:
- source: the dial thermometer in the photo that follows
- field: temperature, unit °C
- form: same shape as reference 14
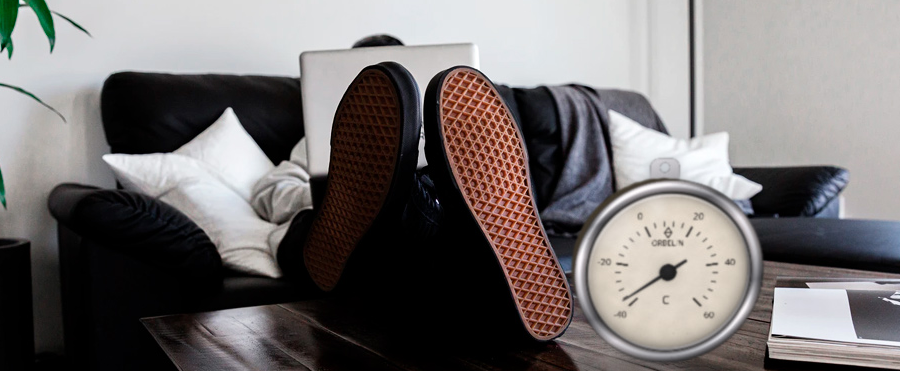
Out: -36
